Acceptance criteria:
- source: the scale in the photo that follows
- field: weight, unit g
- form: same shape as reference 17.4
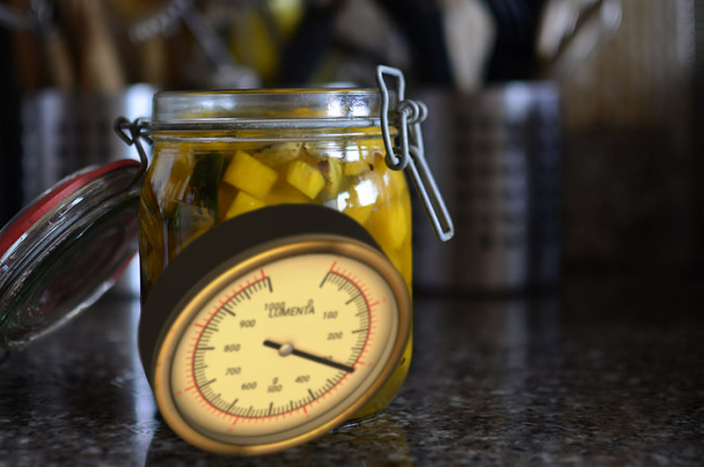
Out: 300
